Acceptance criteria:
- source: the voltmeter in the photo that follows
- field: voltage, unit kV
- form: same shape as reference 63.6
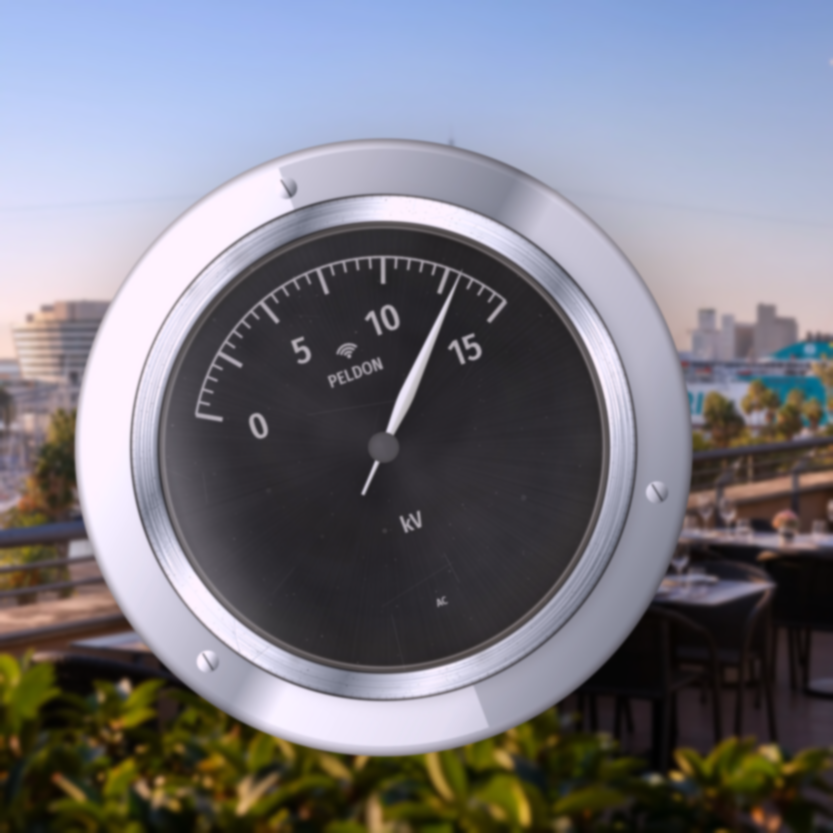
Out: 13
